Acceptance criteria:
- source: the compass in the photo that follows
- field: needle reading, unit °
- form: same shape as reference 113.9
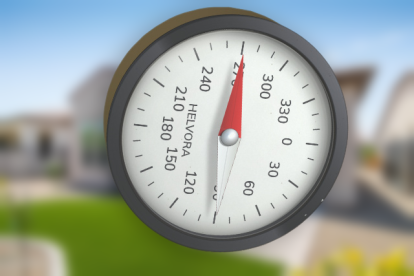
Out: 270
